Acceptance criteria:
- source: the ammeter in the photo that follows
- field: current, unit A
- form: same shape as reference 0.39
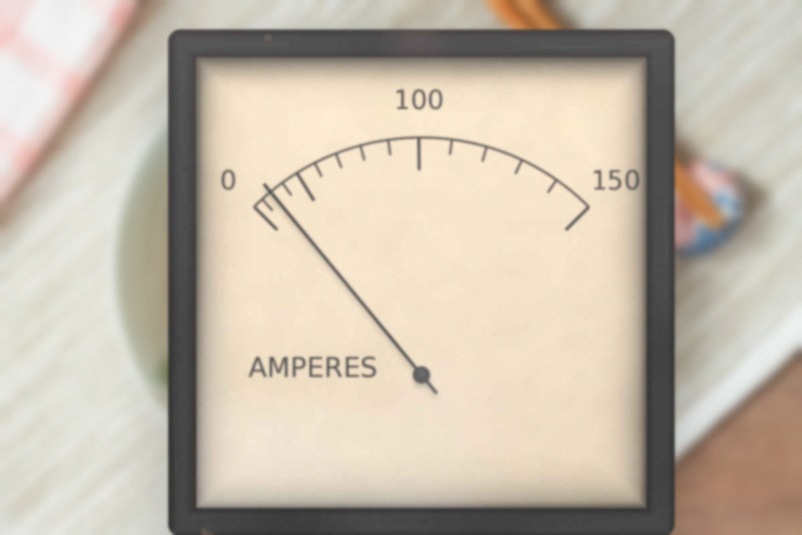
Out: 30
